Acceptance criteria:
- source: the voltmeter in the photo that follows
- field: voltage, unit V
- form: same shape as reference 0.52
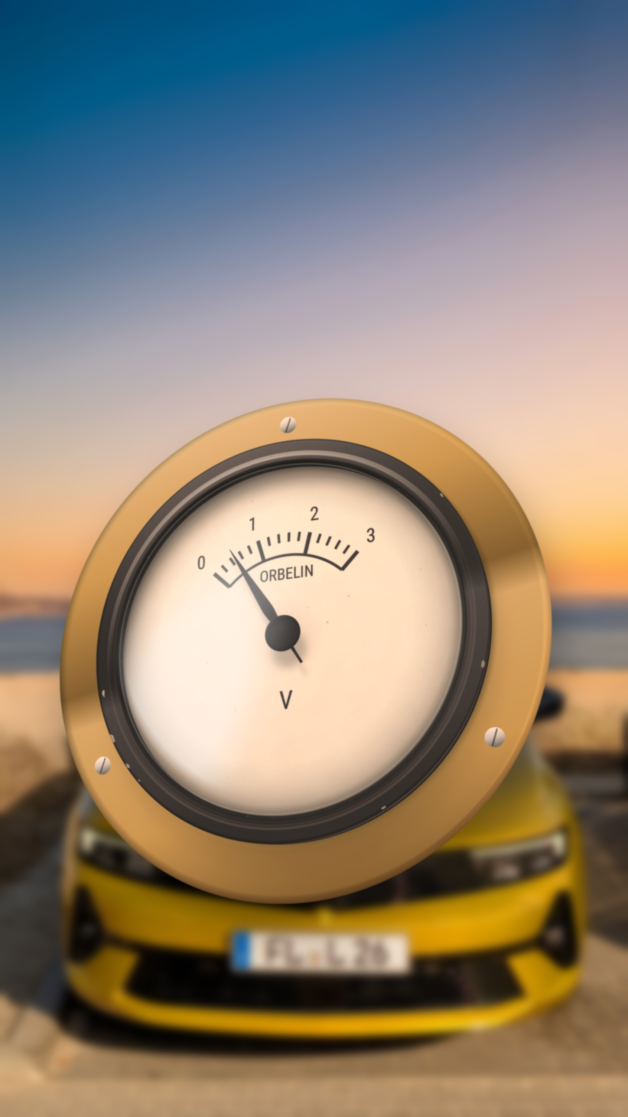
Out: 0.5
